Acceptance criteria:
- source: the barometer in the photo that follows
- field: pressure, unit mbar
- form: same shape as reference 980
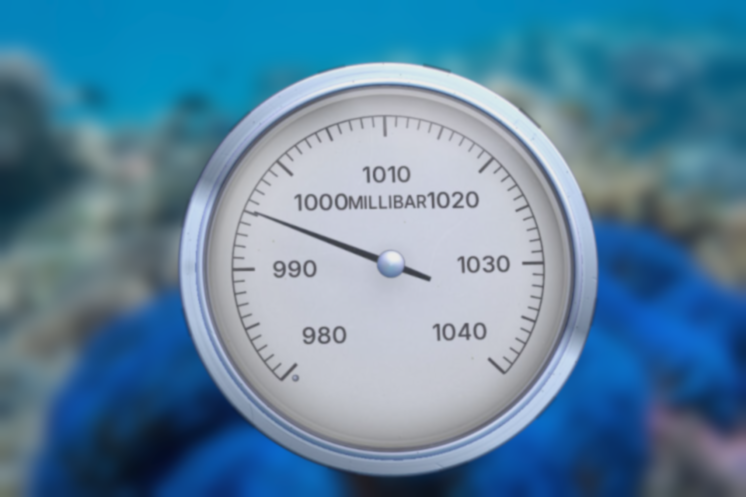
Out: 995
